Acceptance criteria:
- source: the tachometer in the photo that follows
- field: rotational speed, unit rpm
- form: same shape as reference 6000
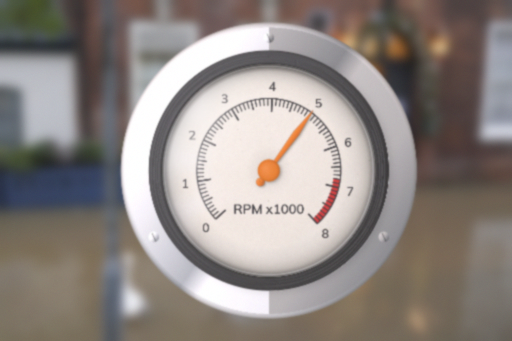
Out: 5000
